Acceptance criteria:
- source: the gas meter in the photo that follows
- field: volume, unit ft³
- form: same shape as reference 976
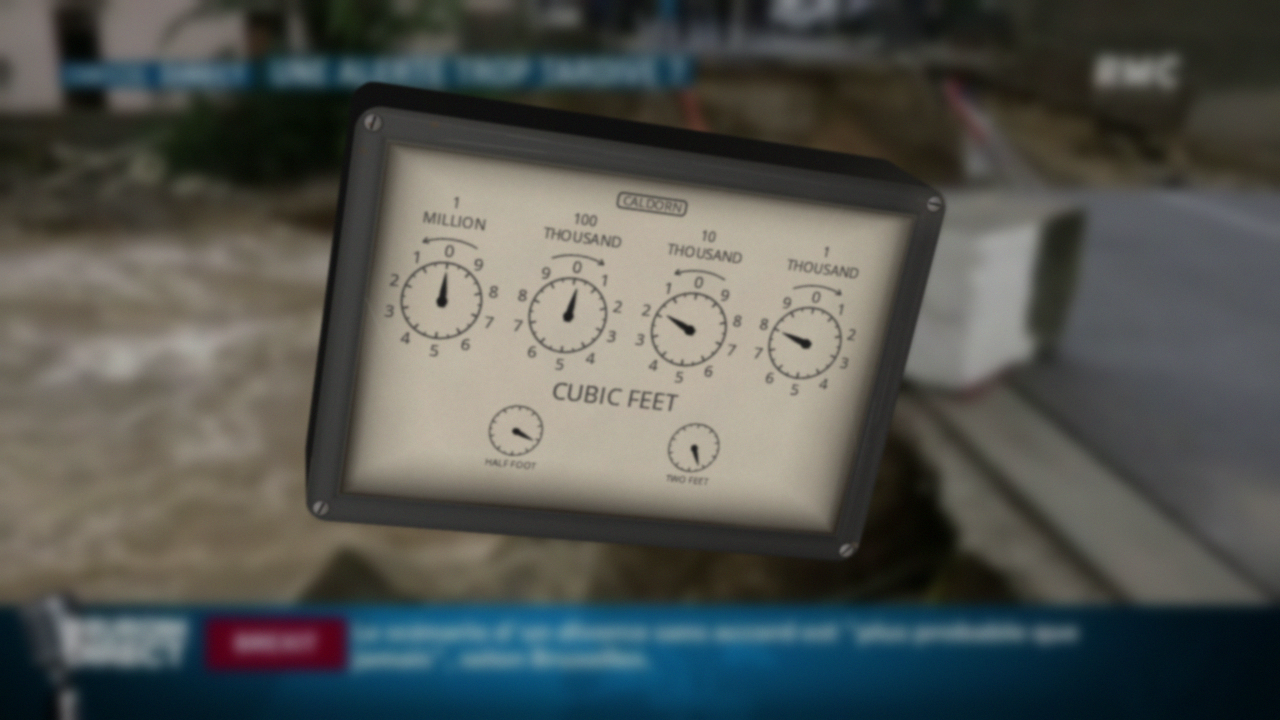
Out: 1800
